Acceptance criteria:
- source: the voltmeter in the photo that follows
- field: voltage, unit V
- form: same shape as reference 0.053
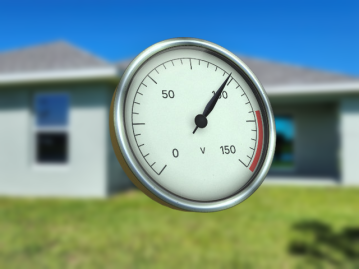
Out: 97.5
